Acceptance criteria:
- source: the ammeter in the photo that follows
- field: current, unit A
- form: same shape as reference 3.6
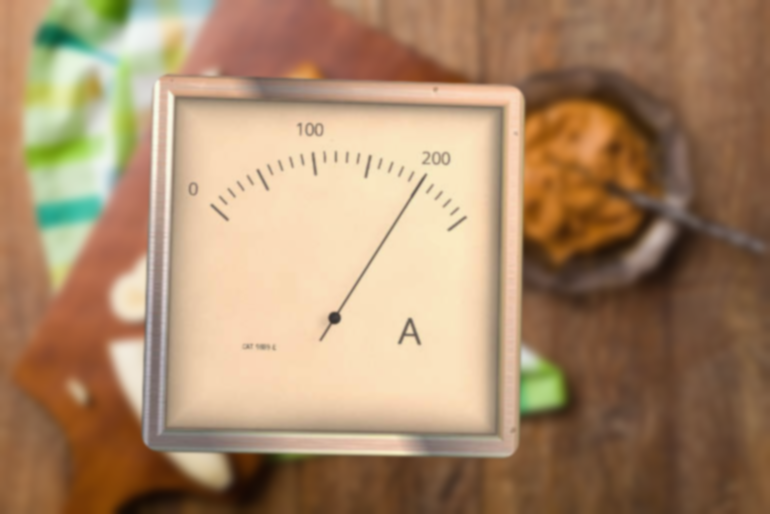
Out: 200
